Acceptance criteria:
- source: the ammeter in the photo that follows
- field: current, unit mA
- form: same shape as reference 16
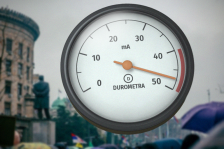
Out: 47.5
